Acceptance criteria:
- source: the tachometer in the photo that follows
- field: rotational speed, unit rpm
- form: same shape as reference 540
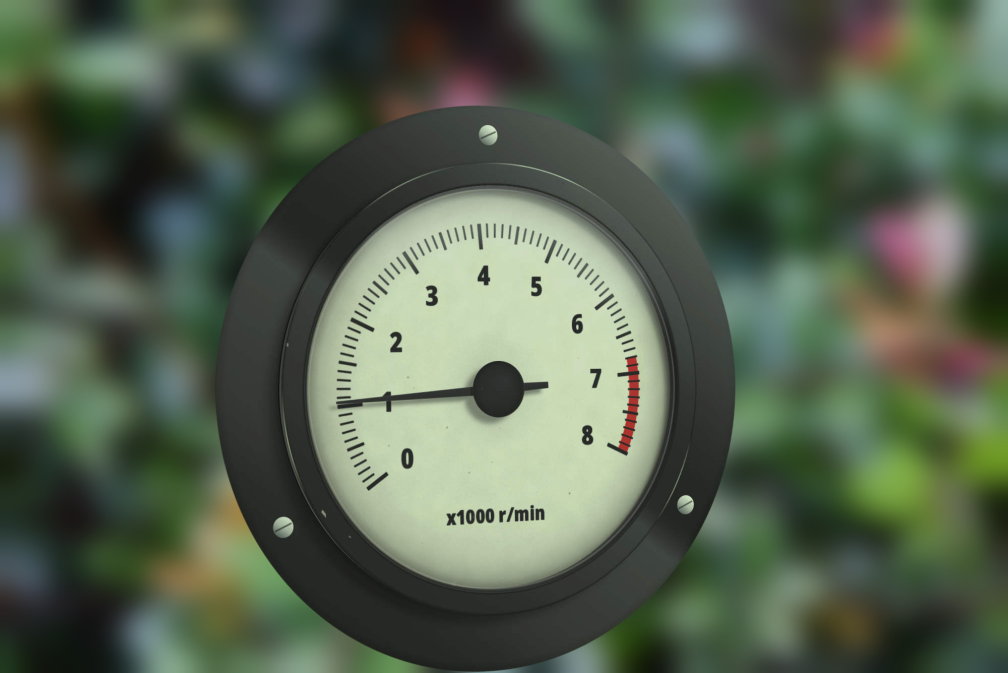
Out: 1050
